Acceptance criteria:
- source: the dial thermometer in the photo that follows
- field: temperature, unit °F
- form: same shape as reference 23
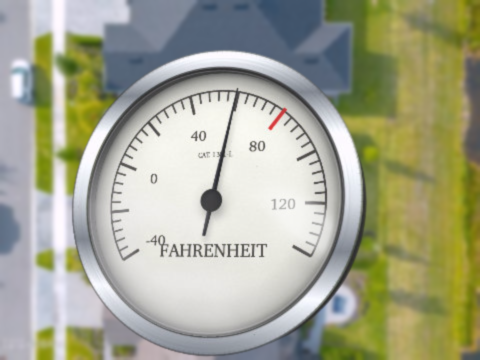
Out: 60
